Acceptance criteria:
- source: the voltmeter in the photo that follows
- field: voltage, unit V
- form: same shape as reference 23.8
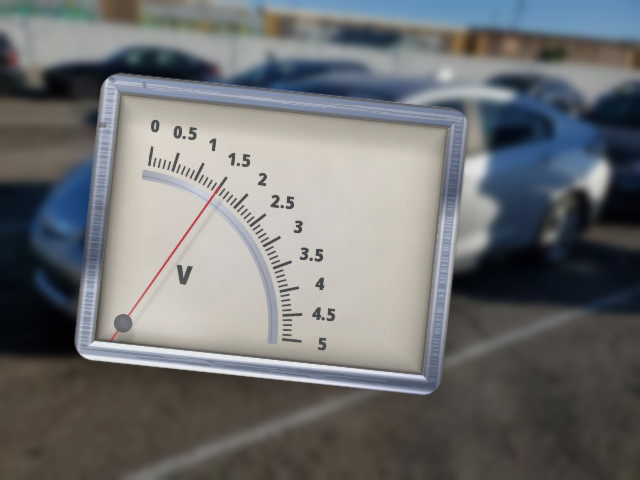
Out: 1.5
